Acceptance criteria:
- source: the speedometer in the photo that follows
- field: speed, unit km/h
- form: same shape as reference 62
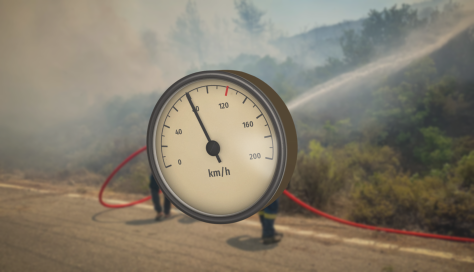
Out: 80
